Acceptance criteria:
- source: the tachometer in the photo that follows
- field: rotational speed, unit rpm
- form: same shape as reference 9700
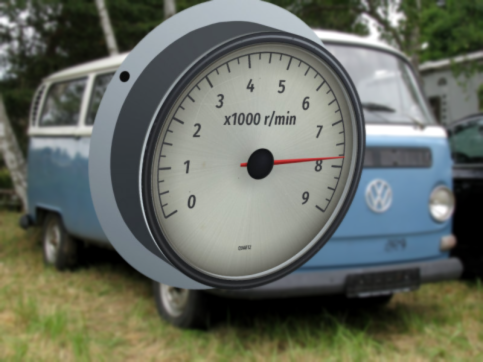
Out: 7750
